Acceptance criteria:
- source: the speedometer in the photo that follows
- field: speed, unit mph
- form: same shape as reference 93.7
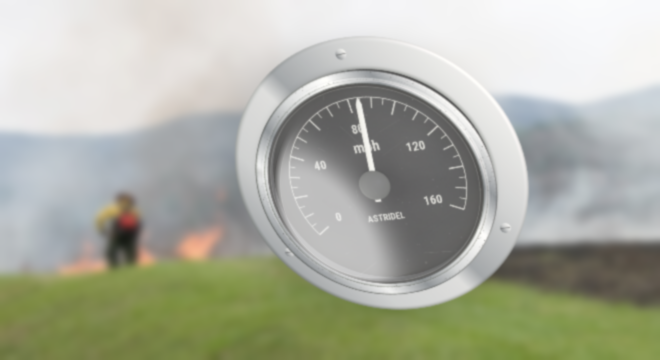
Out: 85
